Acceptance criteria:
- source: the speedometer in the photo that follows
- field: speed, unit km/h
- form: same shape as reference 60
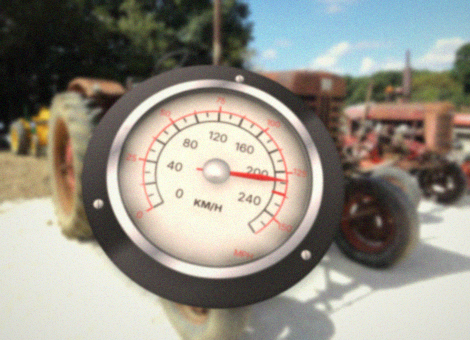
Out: 210
